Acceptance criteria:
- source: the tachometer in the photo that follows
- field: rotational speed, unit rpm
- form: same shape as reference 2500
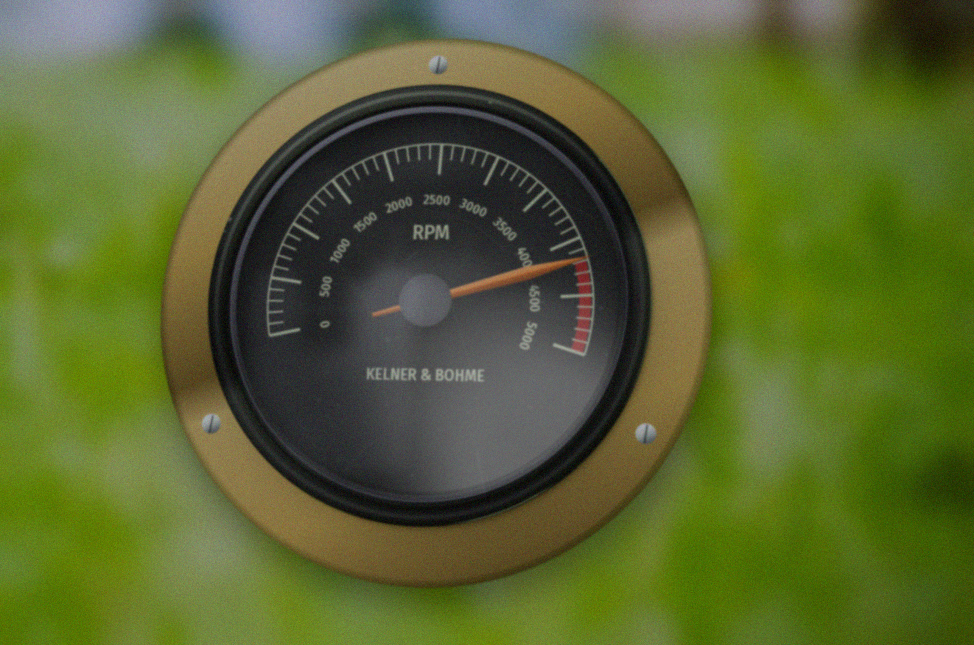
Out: 4200
